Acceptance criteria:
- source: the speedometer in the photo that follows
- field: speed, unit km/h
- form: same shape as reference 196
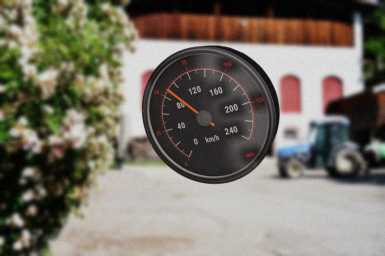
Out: 90
